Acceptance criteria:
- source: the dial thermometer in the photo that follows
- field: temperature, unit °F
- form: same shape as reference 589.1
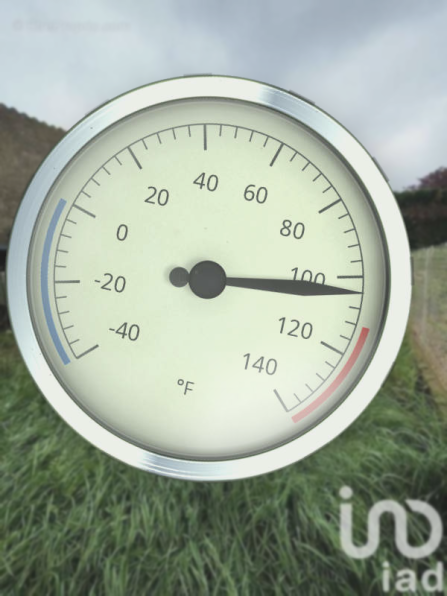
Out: 104
